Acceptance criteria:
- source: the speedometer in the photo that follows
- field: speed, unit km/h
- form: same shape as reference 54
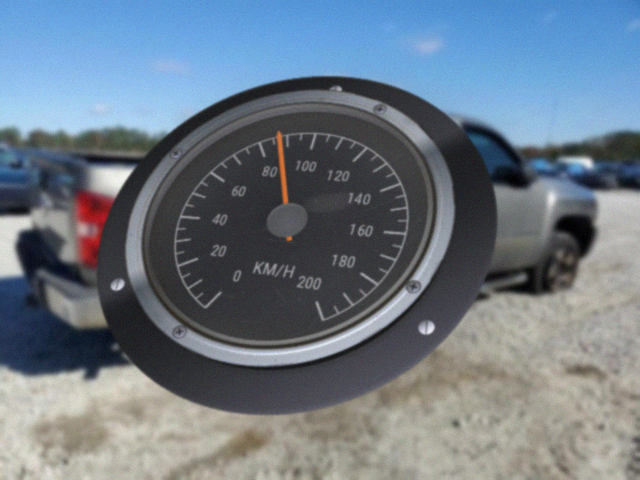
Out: 87.5
